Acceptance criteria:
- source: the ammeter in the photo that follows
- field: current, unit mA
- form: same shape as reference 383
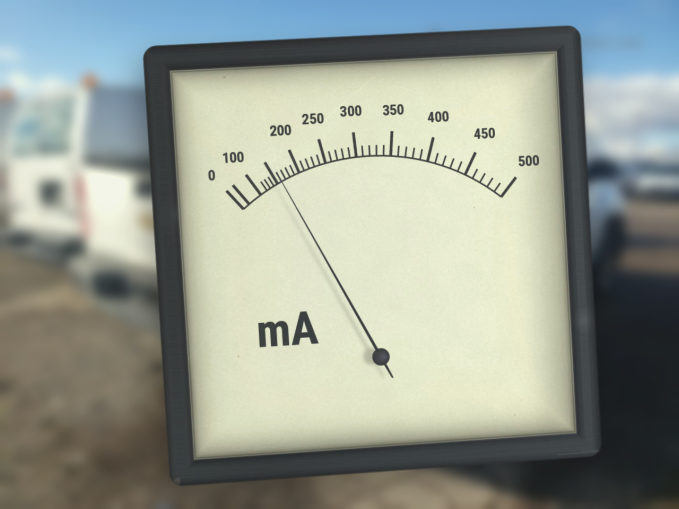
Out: 160
